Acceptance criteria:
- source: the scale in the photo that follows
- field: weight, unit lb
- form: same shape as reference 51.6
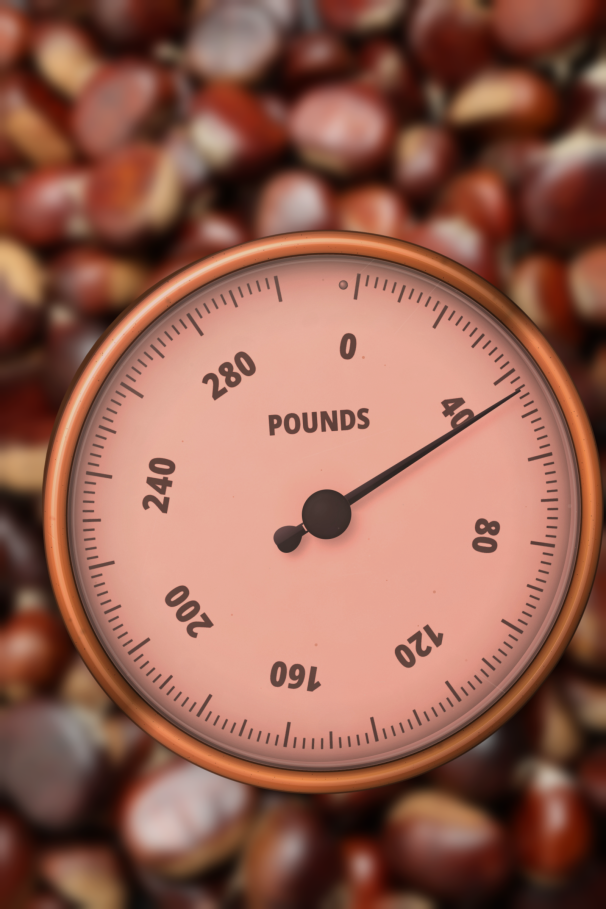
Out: 44
